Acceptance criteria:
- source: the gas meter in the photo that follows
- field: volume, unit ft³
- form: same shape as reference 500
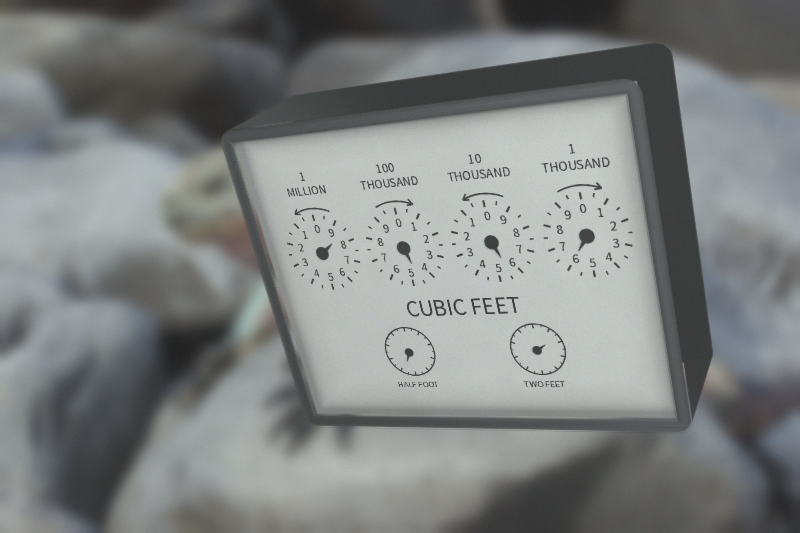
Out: 845600
